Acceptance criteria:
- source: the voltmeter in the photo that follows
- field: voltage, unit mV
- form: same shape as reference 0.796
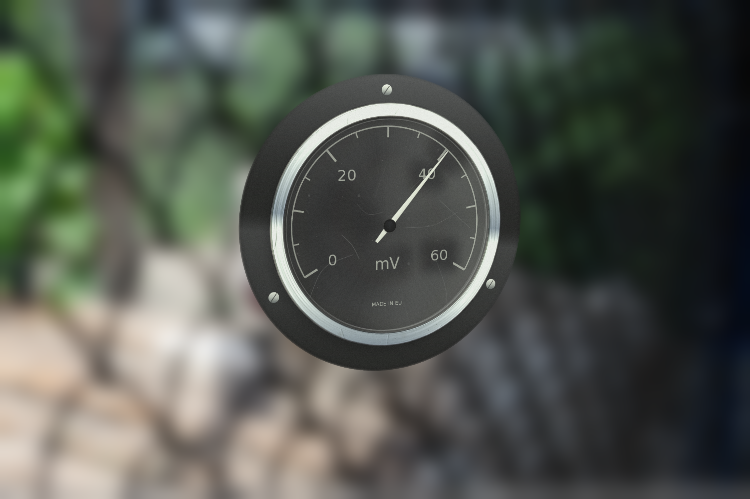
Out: 40
